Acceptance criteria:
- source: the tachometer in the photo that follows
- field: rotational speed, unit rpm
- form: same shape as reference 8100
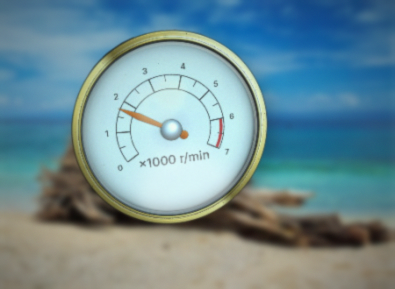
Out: 1750
